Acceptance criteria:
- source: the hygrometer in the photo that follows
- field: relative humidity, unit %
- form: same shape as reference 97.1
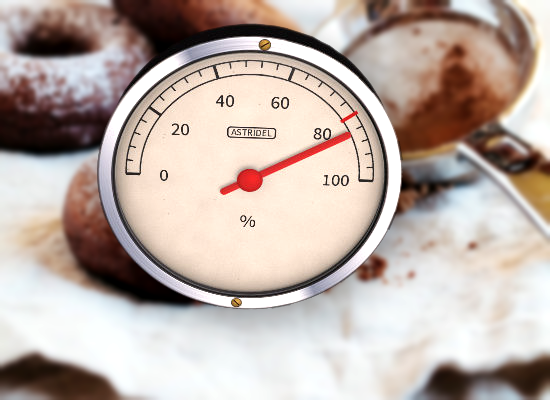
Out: 84
